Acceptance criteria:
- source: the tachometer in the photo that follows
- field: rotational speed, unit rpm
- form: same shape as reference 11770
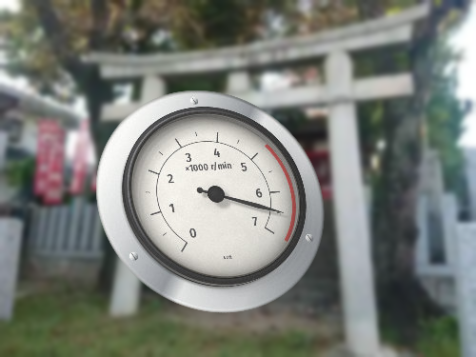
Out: 6500
